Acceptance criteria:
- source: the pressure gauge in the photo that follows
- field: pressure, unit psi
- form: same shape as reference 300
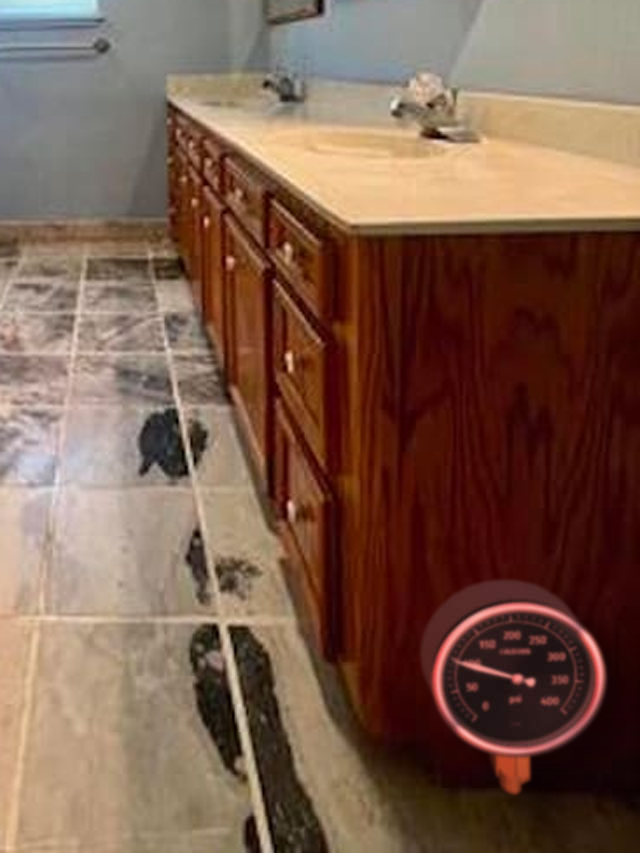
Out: 100
